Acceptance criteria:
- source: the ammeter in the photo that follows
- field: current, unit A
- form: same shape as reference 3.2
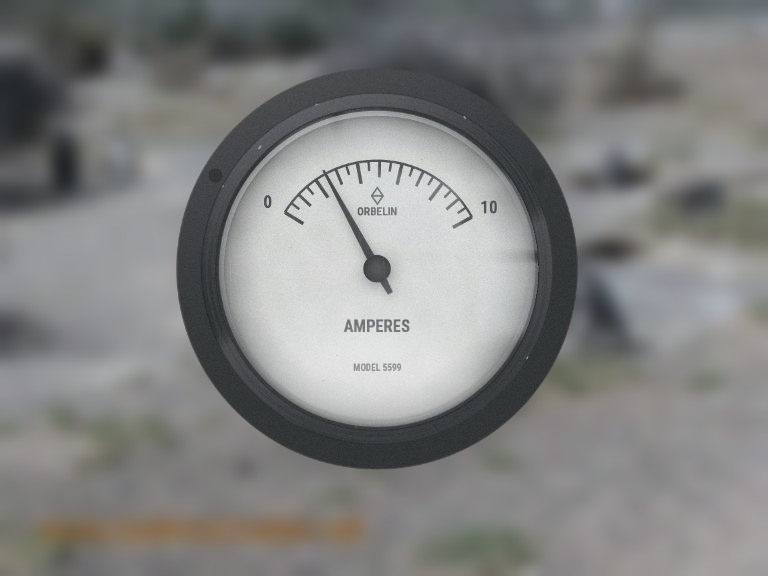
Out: 2.5
